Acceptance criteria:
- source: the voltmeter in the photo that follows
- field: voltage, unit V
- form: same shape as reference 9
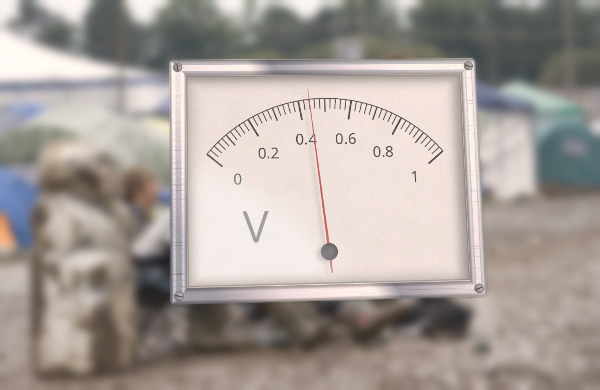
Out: 0.44
